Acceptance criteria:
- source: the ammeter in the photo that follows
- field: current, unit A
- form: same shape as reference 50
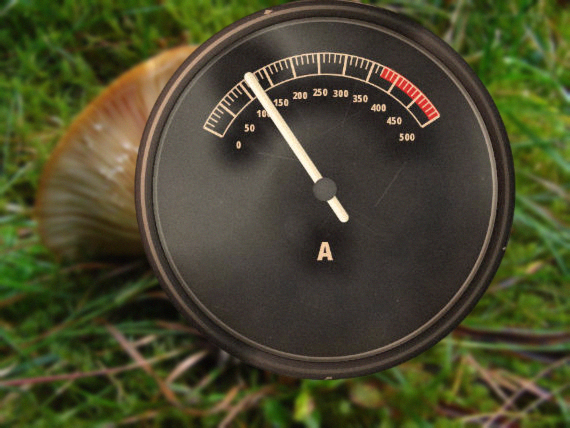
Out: 120
